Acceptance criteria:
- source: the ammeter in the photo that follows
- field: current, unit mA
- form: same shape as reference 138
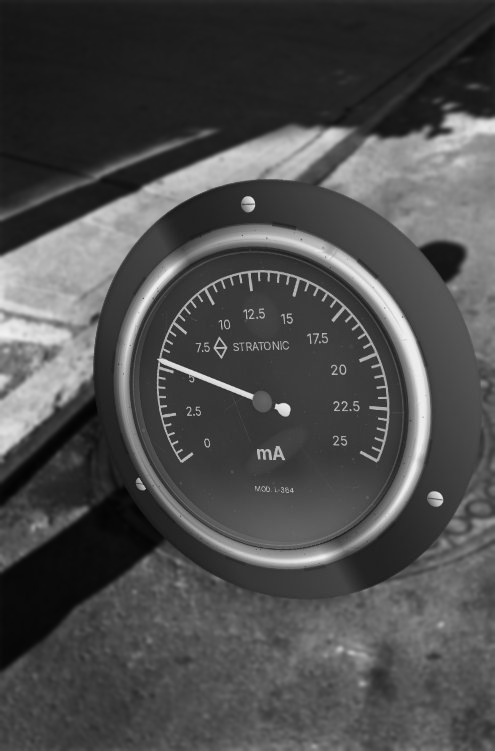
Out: 5.5
